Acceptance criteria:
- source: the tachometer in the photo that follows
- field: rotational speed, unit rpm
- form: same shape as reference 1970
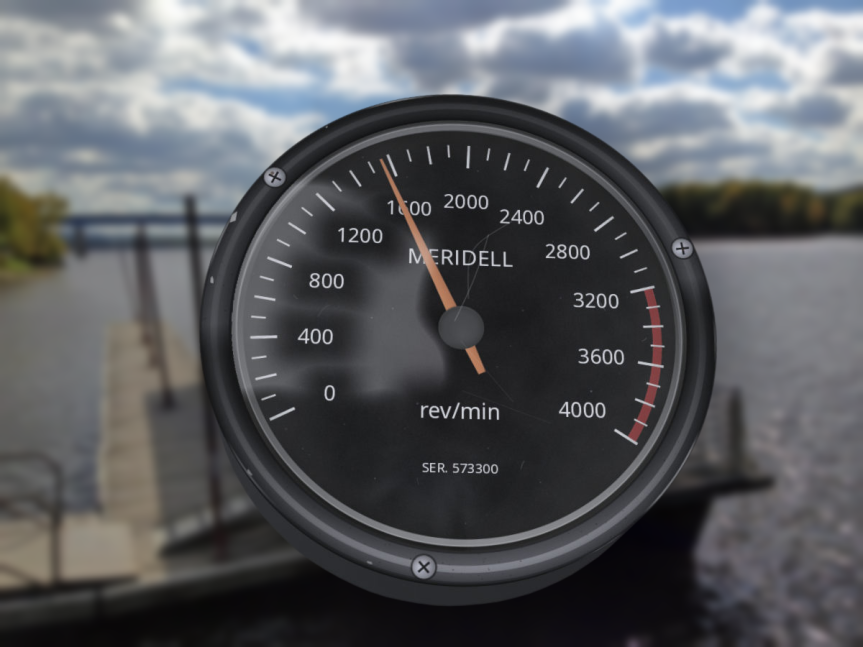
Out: 1550
